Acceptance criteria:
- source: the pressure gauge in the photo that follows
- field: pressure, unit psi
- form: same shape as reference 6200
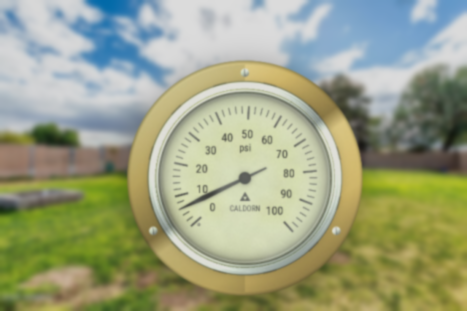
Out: 6
